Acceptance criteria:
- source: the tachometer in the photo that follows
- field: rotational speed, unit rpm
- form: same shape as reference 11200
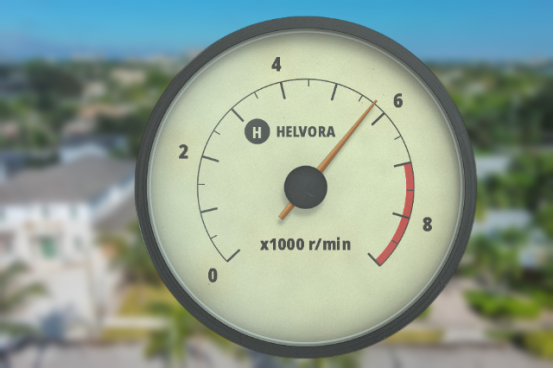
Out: 5750
